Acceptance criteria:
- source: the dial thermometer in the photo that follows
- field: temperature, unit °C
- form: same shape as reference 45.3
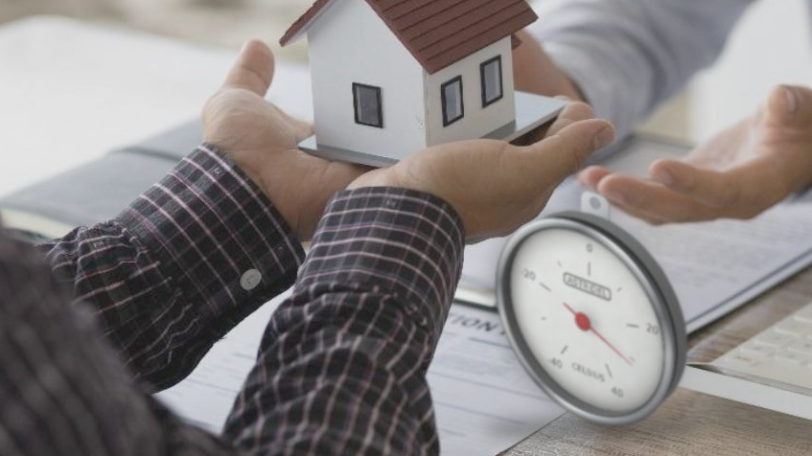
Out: 30
